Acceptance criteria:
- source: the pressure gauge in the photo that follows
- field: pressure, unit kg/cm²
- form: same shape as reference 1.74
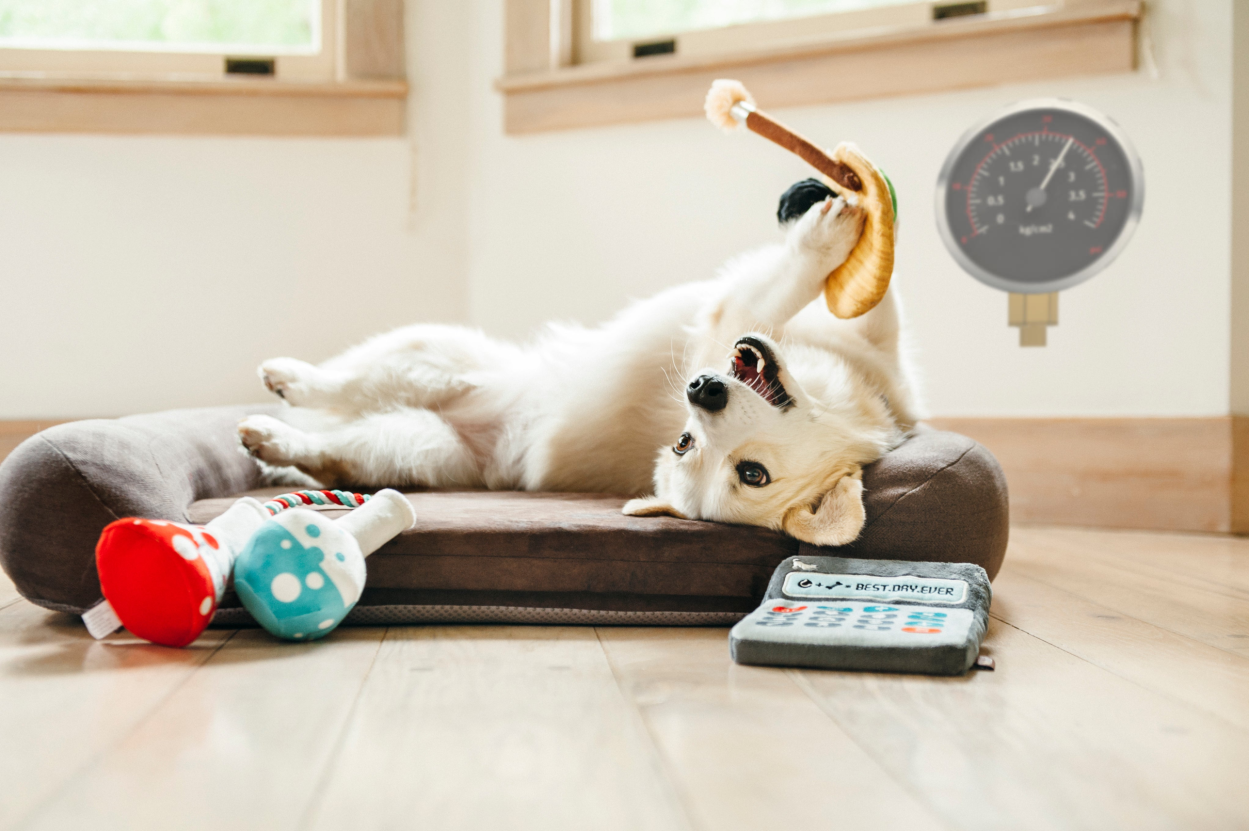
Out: 2.5
